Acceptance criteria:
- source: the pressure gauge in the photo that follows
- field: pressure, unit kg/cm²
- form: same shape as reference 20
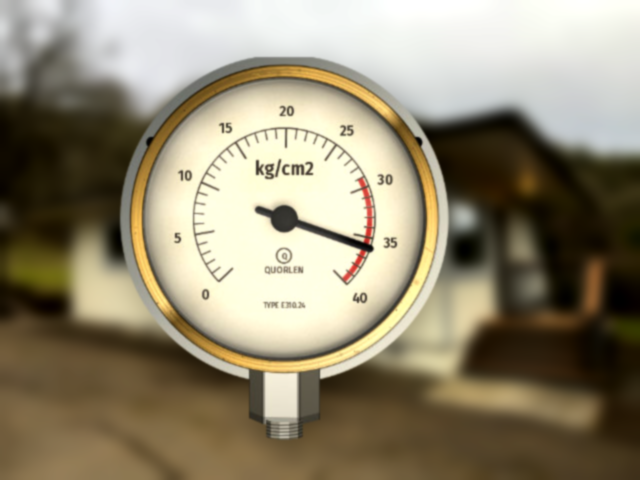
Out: 36
